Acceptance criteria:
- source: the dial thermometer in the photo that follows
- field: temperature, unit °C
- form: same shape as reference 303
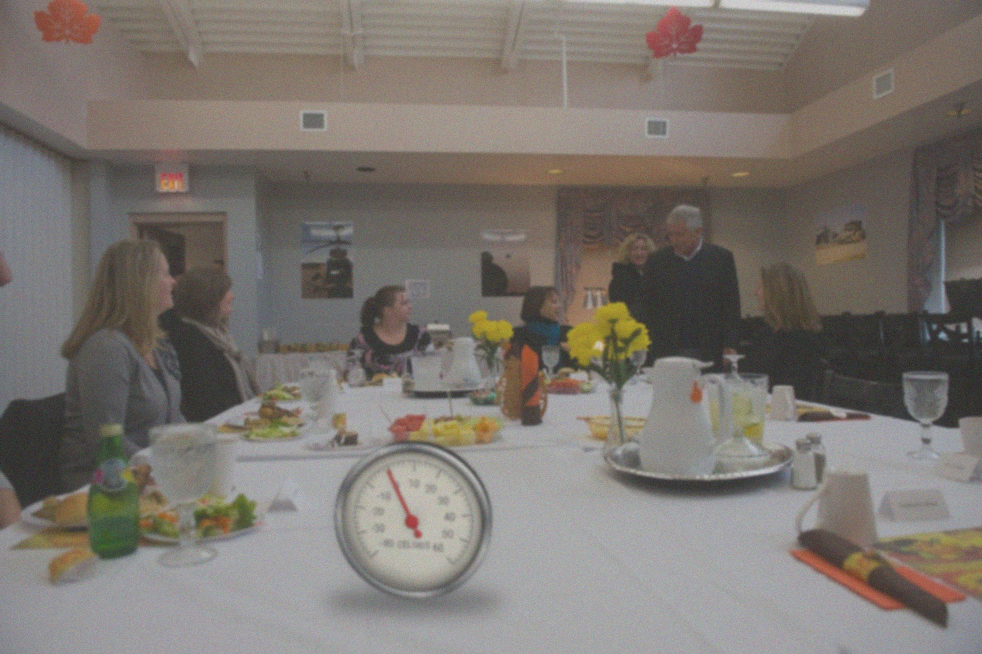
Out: 0
